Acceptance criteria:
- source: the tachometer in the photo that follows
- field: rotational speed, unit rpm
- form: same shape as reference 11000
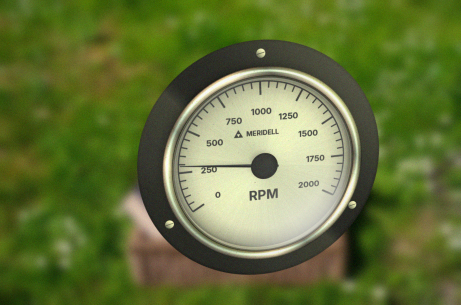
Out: 300
